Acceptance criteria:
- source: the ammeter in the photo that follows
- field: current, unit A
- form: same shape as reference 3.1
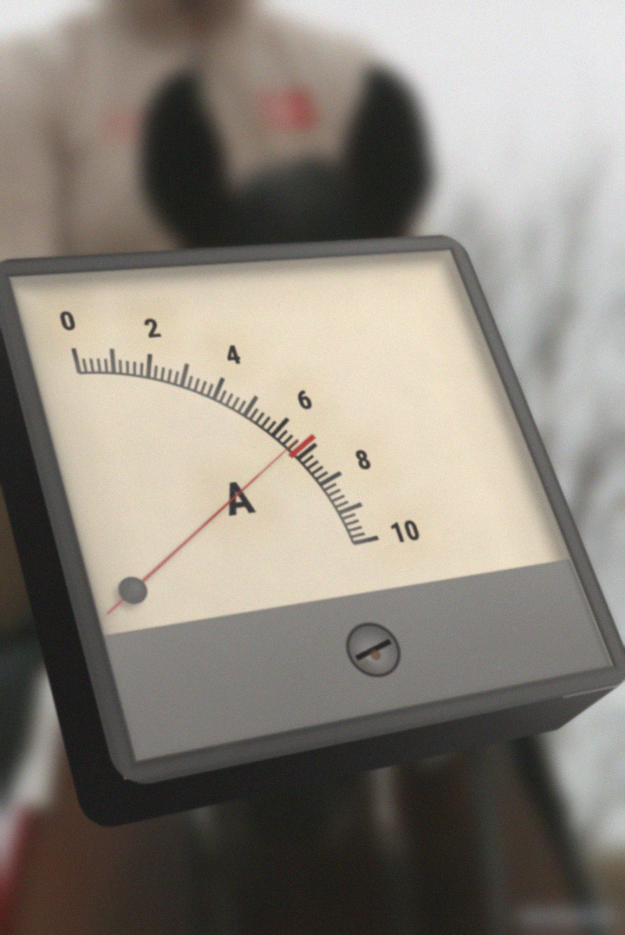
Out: 6.6
